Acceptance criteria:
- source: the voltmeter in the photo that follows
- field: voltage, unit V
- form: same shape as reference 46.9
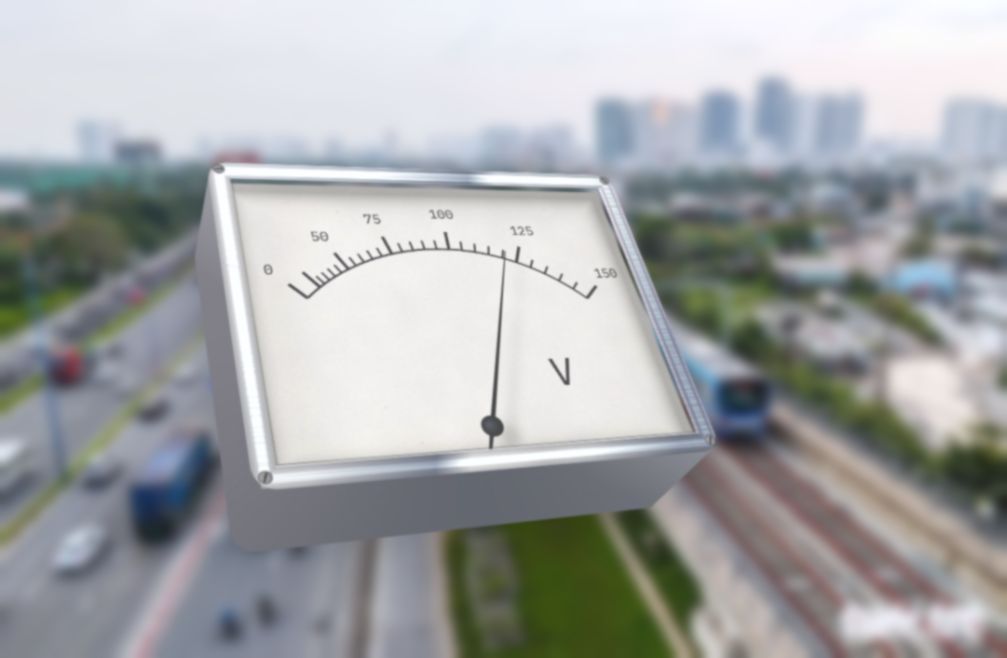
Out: 120
